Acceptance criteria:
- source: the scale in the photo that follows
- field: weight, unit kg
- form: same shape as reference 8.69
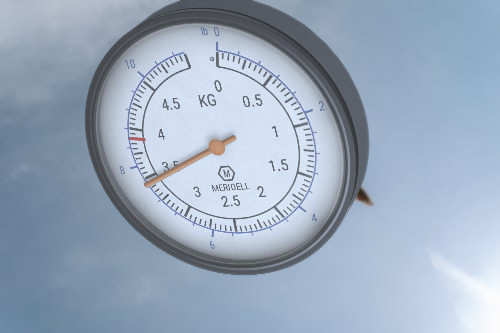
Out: 3.45
